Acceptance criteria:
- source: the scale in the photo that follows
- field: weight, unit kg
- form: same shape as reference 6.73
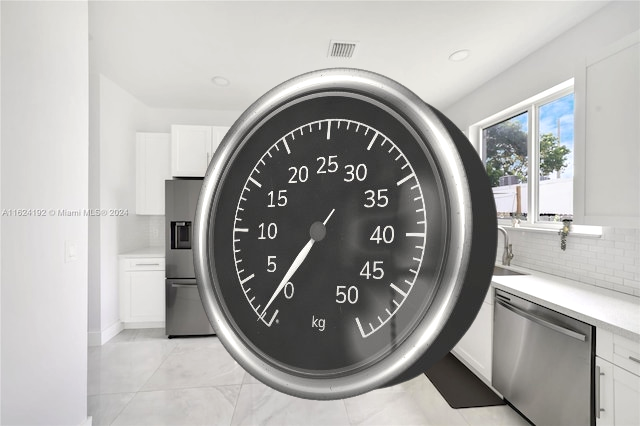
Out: 1
